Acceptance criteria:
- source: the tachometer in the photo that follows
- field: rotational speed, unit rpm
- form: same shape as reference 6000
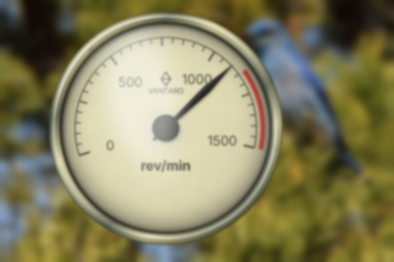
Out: 1100
